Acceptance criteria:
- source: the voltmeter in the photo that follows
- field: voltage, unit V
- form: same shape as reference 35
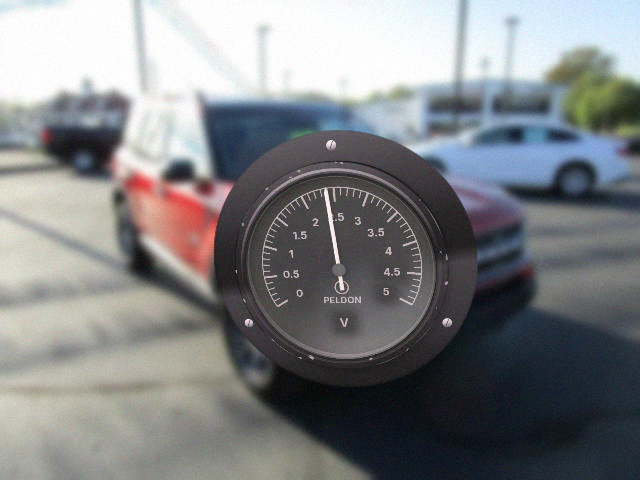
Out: 2.4
